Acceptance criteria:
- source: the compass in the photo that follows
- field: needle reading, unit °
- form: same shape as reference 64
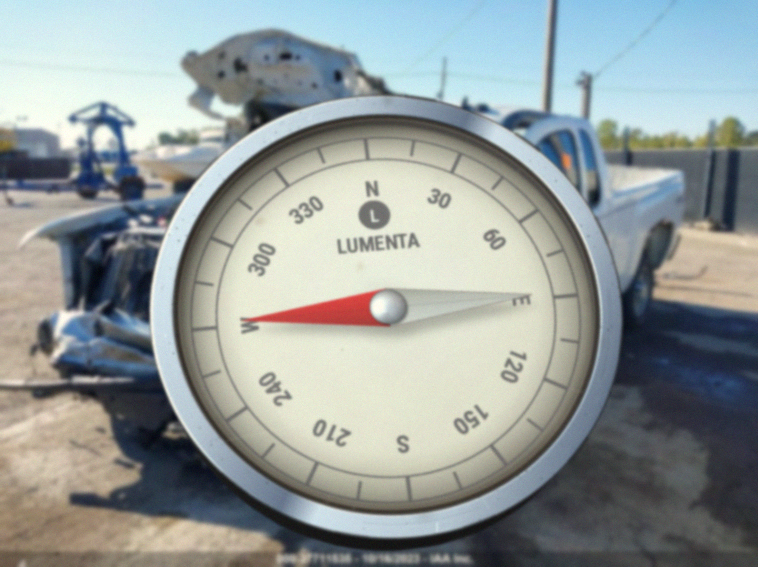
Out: 270
